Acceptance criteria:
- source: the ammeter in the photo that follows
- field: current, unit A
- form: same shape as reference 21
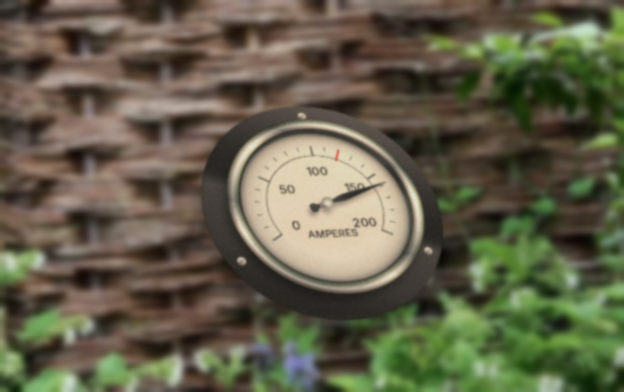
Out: 160
